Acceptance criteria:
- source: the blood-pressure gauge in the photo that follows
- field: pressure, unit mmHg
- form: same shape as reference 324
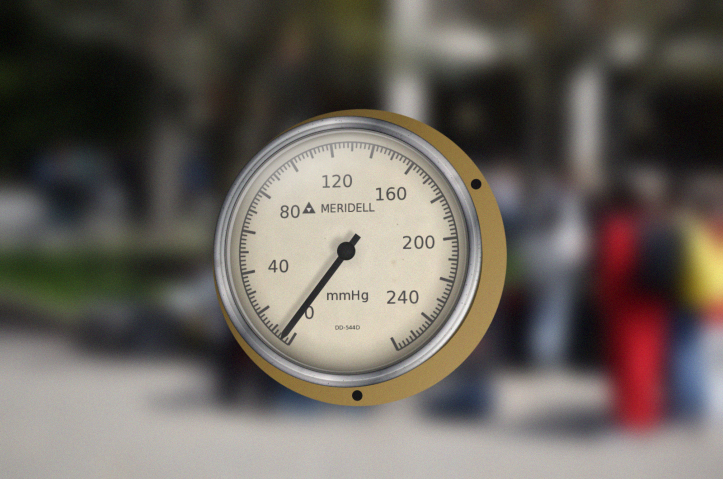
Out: 4
